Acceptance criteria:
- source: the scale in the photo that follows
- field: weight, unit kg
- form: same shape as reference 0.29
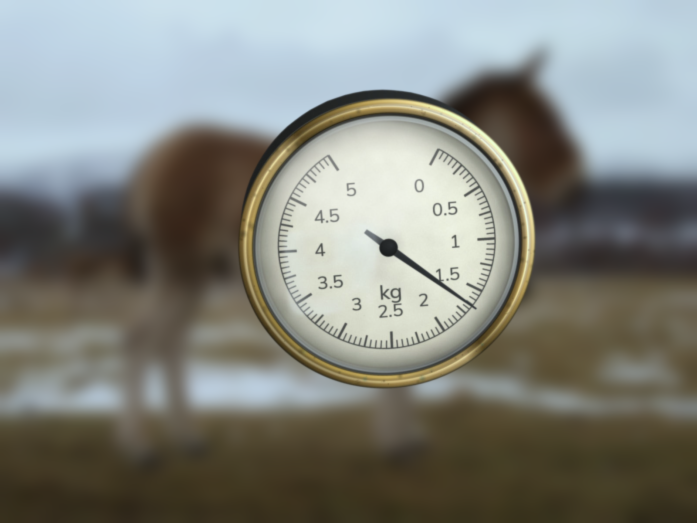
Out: 1.65
